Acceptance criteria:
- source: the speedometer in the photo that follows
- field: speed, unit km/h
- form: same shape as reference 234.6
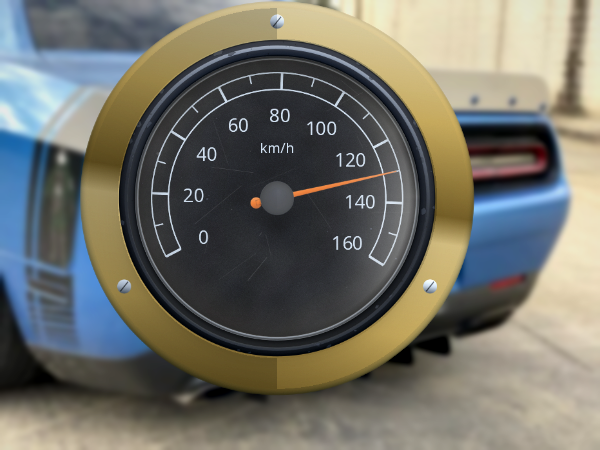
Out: 130
